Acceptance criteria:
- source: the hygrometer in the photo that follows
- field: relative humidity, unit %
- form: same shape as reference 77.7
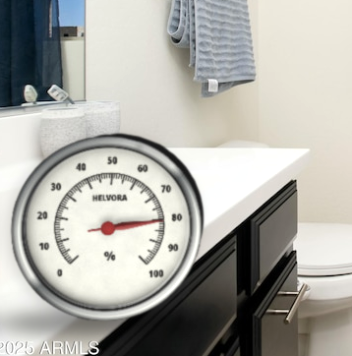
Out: 80
